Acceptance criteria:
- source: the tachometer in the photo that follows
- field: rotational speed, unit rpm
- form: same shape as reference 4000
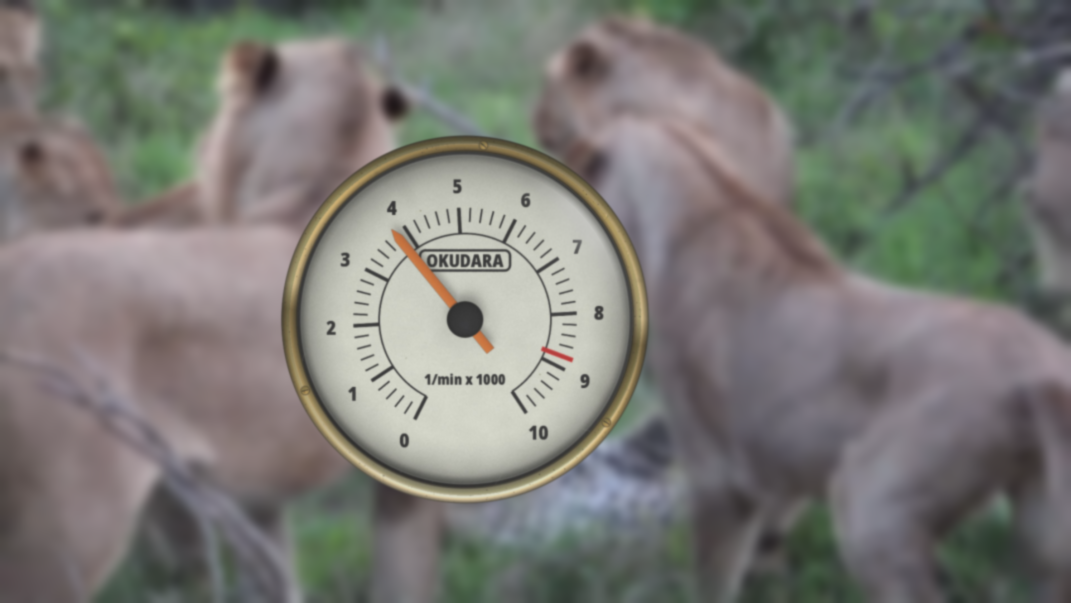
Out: 3800
